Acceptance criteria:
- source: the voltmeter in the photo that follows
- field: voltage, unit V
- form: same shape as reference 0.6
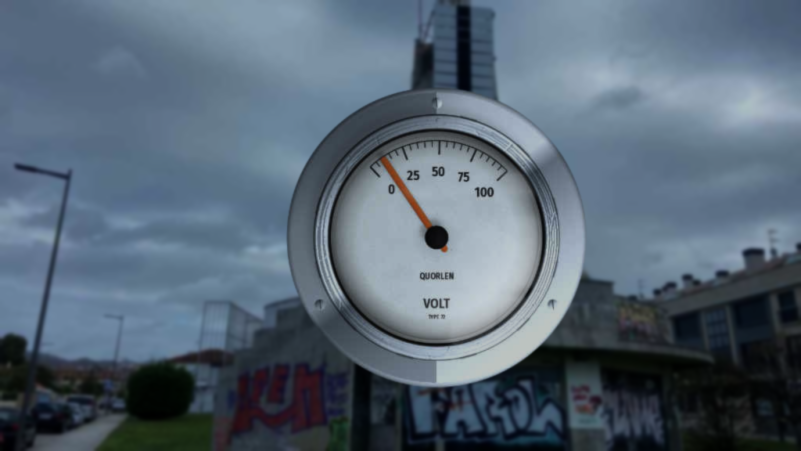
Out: 10
